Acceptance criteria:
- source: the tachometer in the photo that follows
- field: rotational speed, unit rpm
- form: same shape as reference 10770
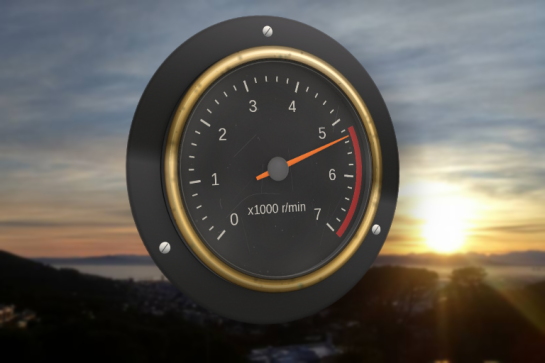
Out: 5300
